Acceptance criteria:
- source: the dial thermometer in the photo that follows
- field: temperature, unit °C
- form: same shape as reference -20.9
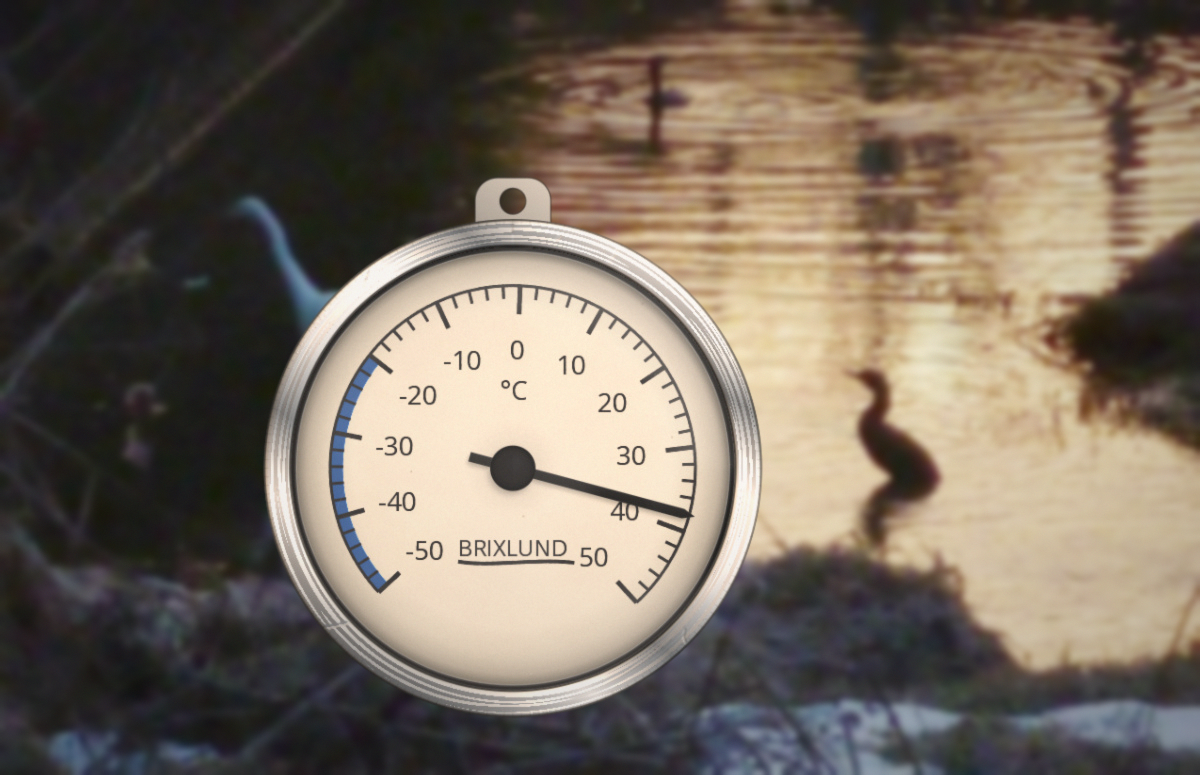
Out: 38
